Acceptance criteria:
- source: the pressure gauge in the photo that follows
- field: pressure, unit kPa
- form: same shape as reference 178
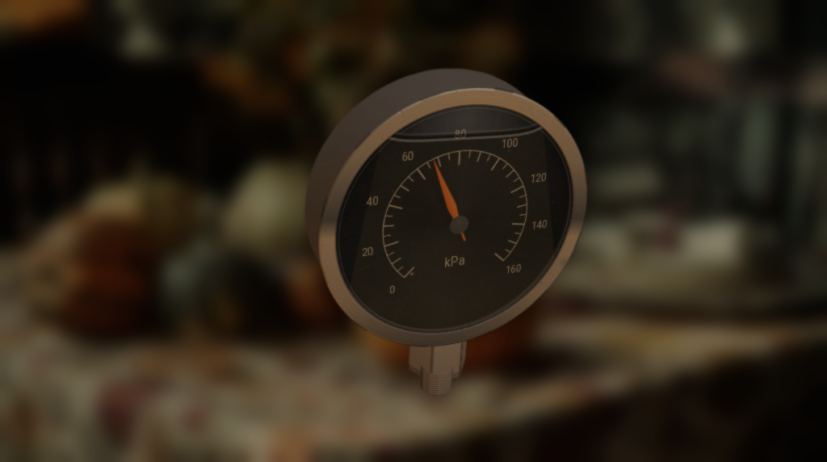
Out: 67.5
